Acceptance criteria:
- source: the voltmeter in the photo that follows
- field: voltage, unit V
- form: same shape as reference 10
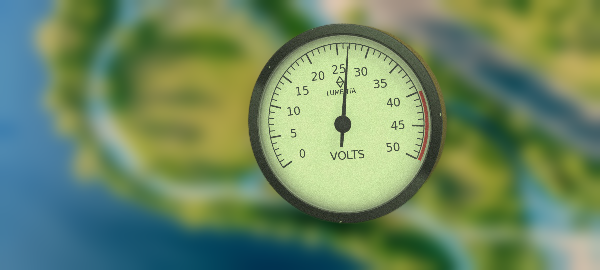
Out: 27
